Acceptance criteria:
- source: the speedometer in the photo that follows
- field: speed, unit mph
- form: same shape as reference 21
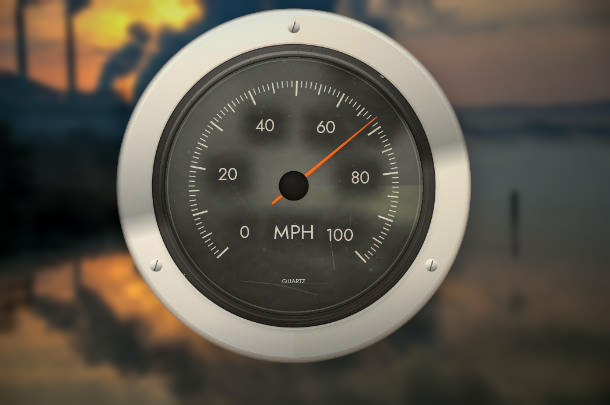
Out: 68
